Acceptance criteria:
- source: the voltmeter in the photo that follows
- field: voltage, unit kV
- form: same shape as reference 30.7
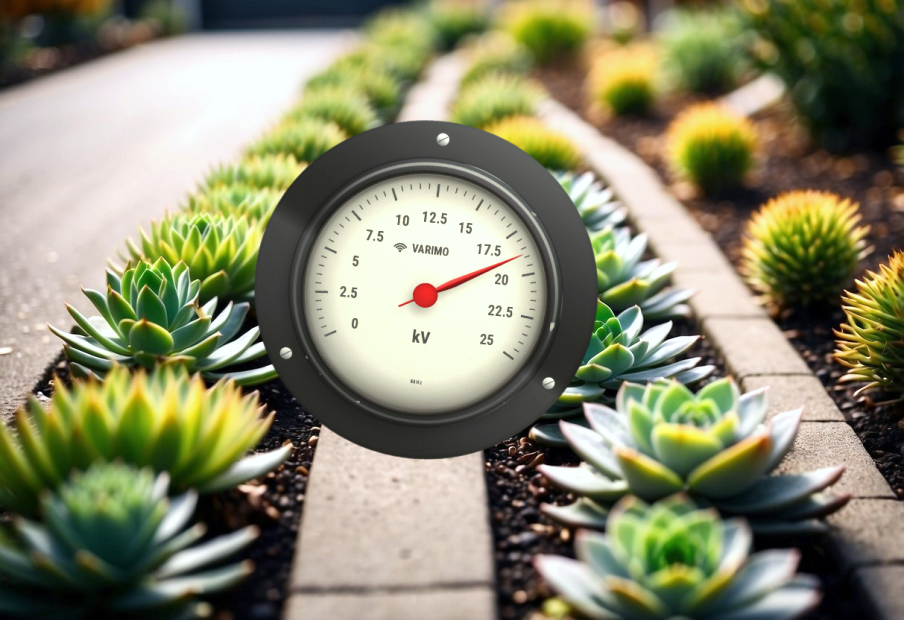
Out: 18.75
